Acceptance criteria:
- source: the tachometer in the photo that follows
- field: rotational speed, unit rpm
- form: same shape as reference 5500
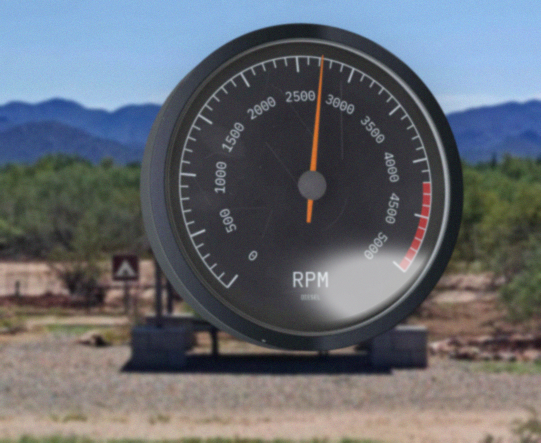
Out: 2700
